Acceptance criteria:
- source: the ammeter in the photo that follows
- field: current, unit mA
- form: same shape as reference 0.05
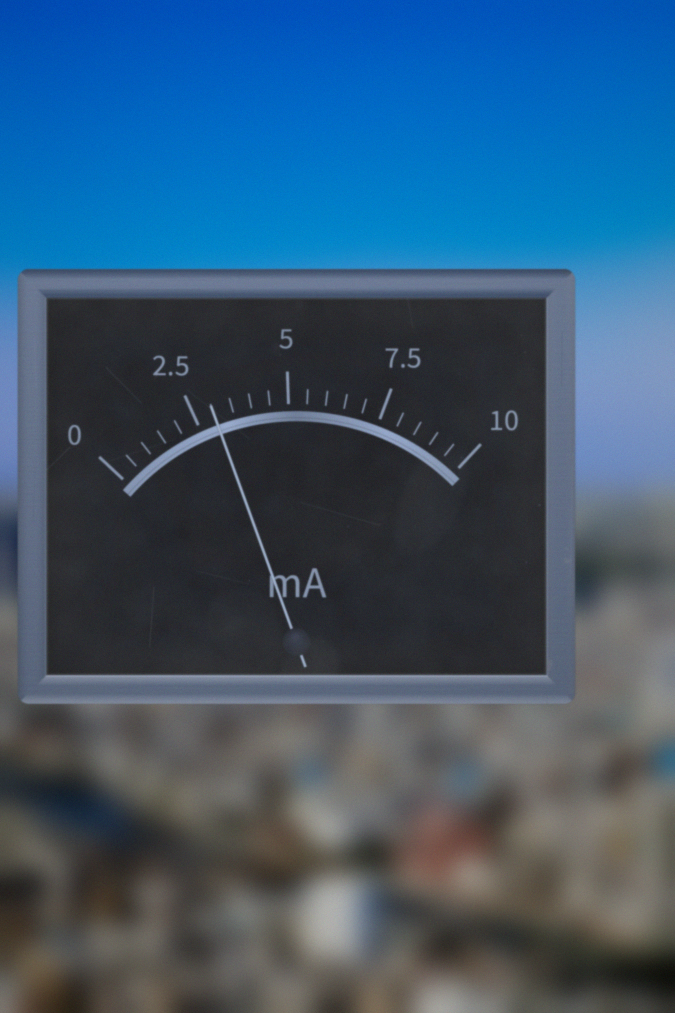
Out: 3
